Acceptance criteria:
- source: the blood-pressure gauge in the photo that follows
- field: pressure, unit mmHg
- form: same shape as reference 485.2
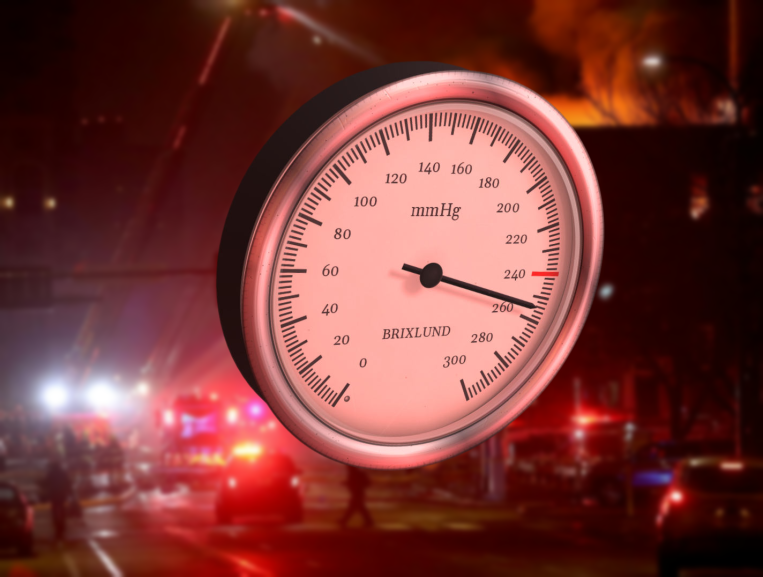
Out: 254
